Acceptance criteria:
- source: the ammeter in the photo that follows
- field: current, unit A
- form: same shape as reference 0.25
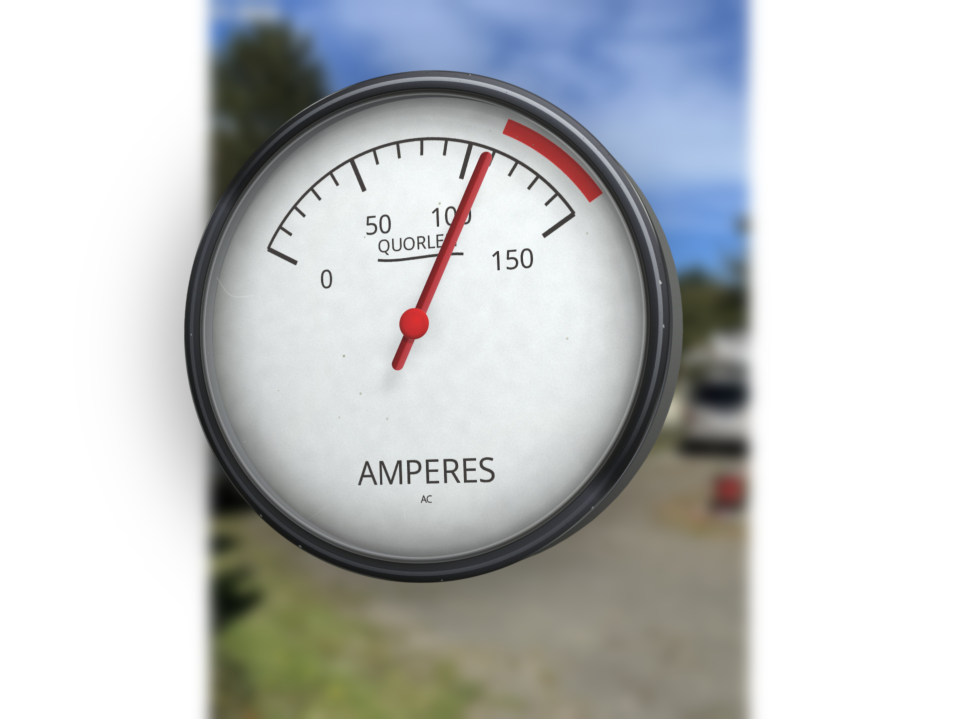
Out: 110
